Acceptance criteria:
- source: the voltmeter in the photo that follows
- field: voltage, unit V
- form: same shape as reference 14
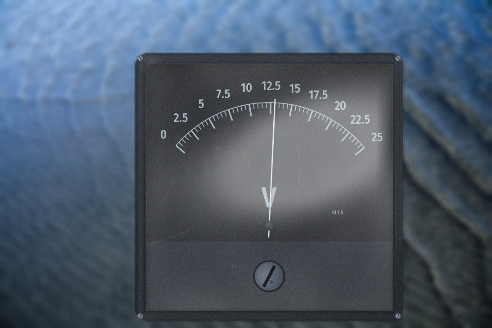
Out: 13
